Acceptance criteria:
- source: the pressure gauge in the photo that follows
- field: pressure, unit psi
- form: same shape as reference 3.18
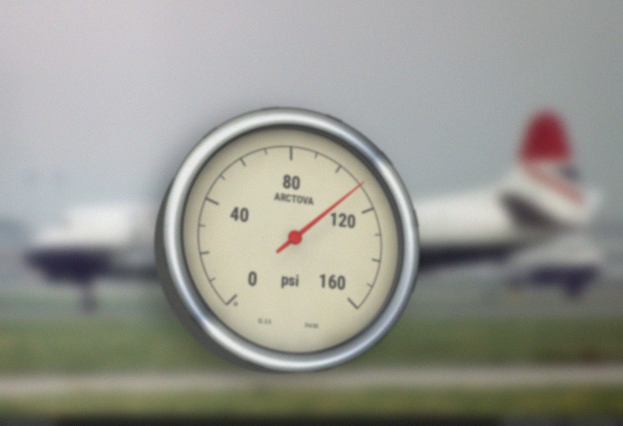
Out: 110
